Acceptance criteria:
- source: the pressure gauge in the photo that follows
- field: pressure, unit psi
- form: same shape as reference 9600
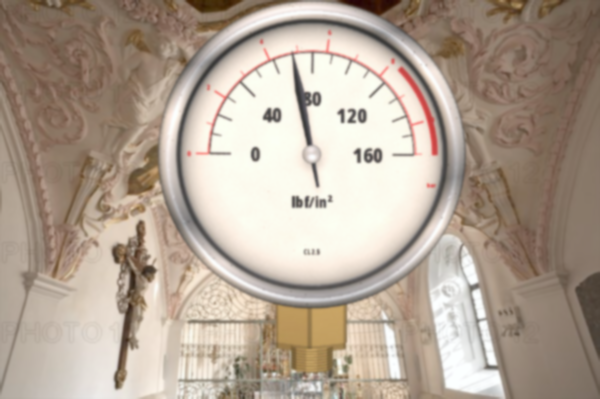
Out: 70
